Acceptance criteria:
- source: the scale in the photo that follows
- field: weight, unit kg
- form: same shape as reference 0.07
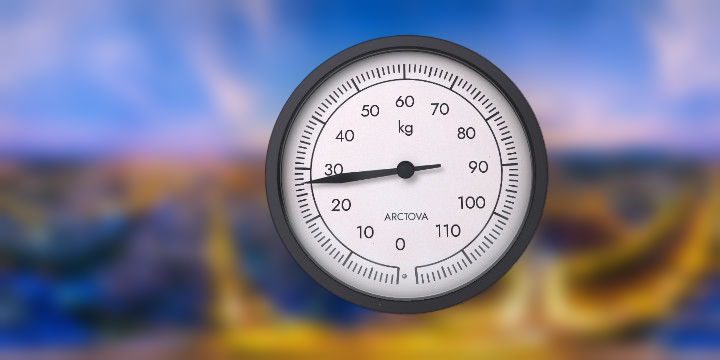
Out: 27
